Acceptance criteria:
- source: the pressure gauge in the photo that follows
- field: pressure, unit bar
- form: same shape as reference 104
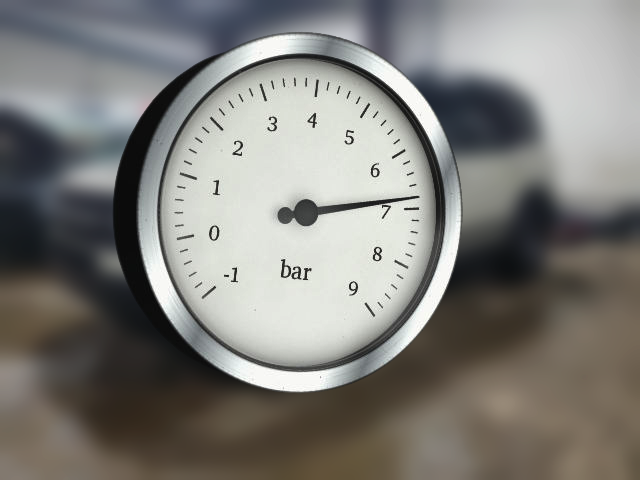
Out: 6.8
